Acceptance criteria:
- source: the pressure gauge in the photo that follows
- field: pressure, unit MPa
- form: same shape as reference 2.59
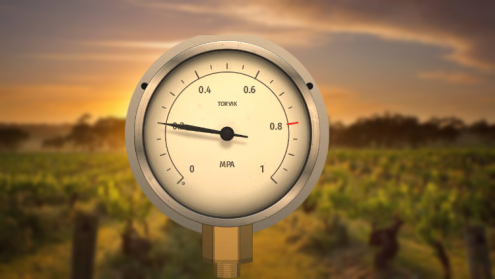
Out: 0.2
